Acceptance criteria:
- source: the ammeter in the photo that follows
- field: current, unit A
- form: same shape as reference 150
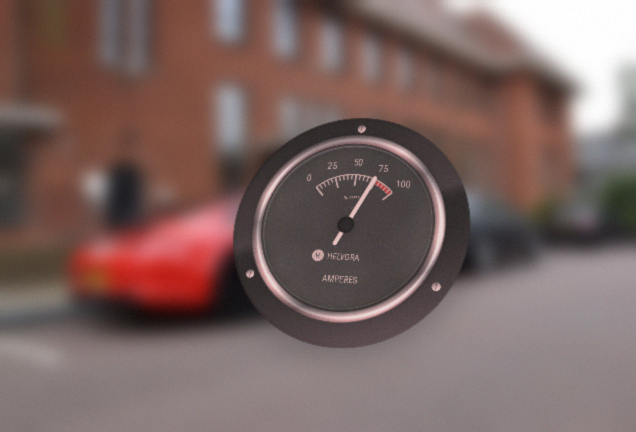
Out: 75
